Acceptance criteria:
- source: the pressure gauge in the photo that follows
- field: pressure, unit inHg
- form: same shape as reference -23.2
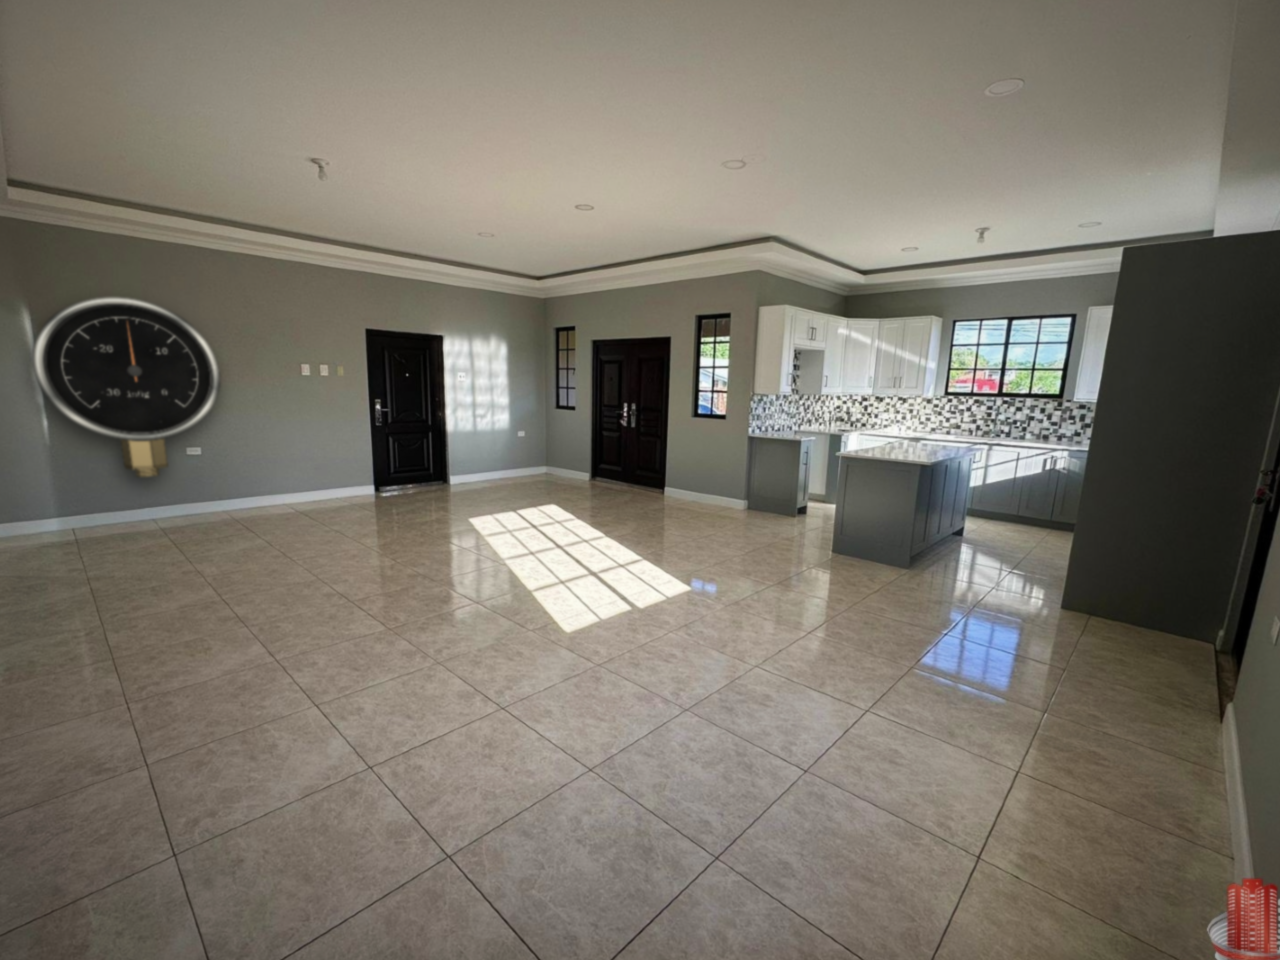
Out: -15
